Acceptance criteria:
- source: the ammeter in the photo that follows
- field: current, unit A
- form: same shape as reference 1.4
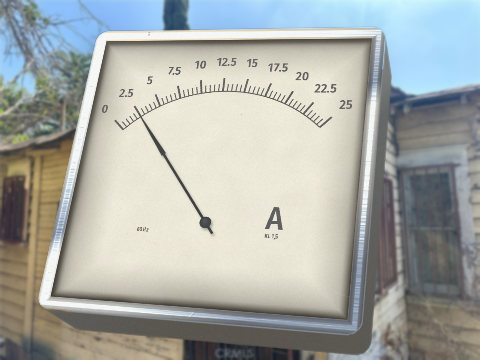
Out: 2.5
